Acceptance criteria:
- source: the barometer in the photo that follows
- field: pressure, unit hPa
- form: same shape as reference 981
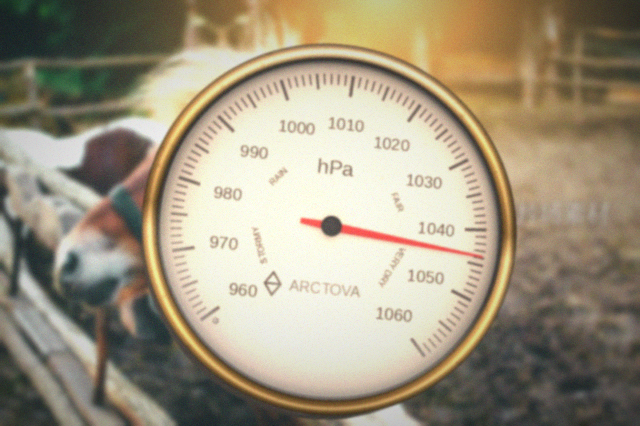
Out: 1044
